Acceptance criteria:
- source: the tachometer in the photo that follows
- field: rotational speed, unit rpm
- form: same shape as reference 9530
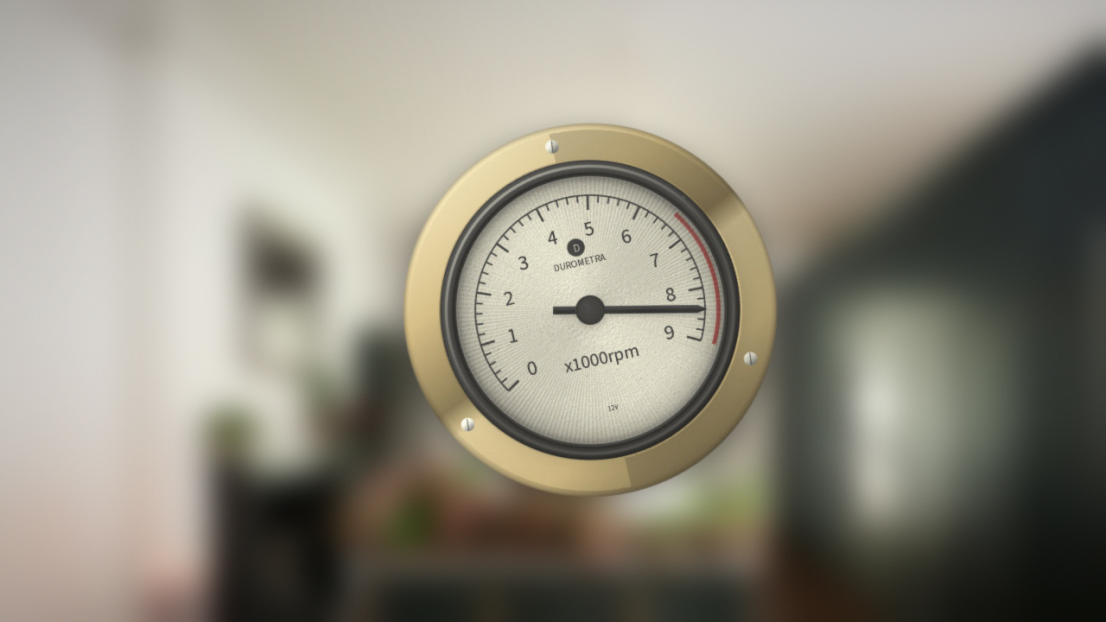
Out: 8400
